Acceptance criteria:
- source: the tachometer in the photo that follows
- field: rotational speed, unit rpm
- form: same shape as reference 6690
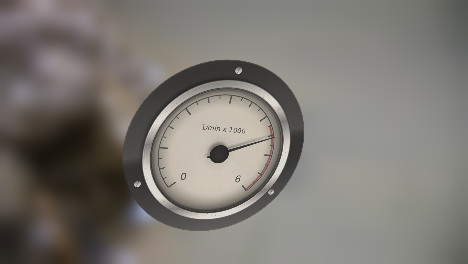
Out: 4500
